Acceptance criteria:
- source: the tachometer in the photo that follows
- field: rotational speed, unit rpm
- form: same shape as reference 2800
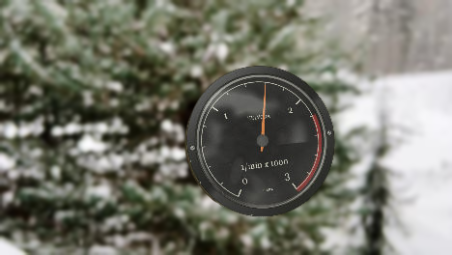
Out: 1600
